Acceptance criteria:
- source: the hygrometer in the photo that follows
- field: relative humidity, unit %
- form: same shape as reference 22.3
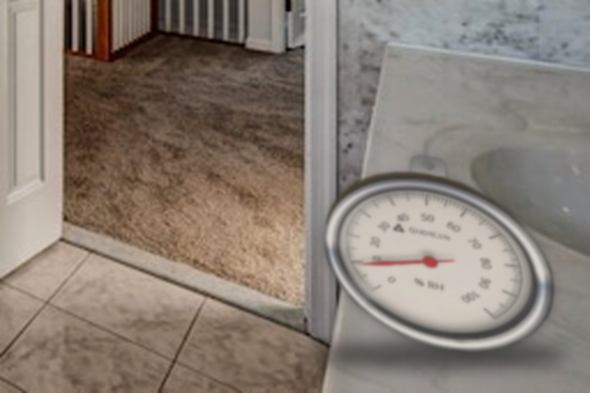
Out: 10
